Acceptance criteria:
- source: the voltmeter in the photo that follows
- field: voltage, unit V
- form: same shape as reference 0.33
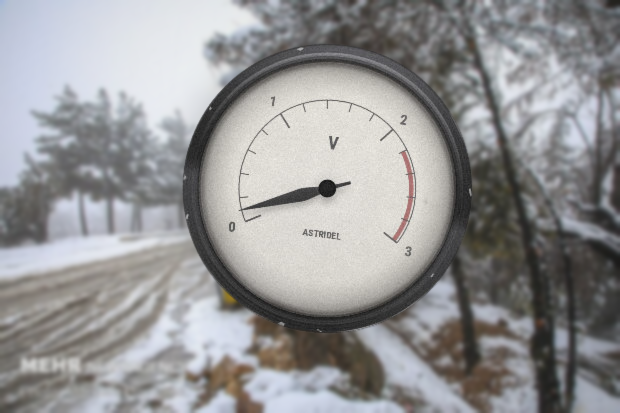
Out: 0.1
